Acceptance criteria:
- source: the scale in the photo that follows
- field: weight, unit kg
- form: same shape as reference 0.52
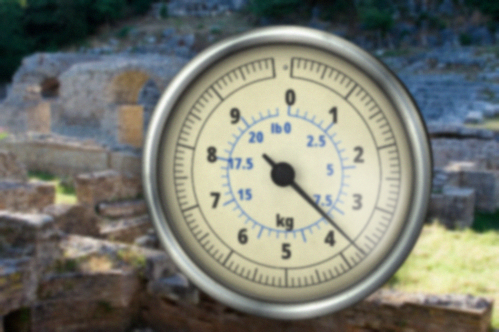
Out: 3.7
